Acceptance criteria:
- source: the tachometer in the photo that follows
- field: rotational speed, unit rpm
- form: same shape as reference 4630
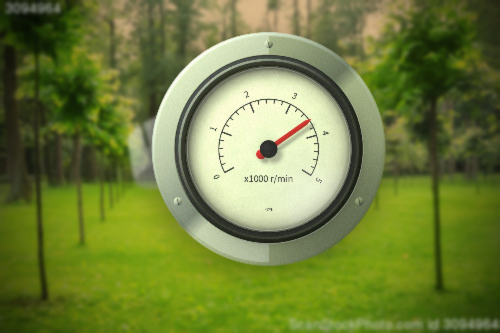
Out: 3600
